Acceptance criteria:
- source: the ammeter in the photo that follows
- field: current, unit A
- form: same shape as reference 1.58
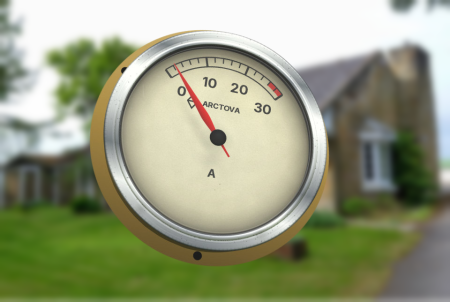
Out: 2
